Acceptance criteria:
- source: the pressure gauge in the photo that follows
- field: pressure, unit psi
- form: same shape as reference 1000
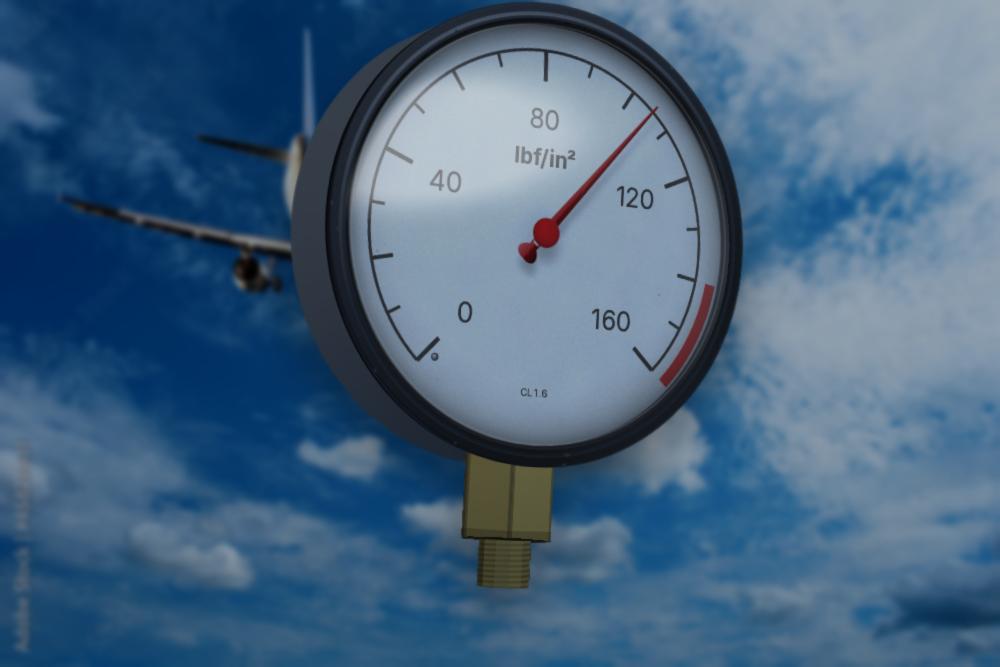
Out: 105
